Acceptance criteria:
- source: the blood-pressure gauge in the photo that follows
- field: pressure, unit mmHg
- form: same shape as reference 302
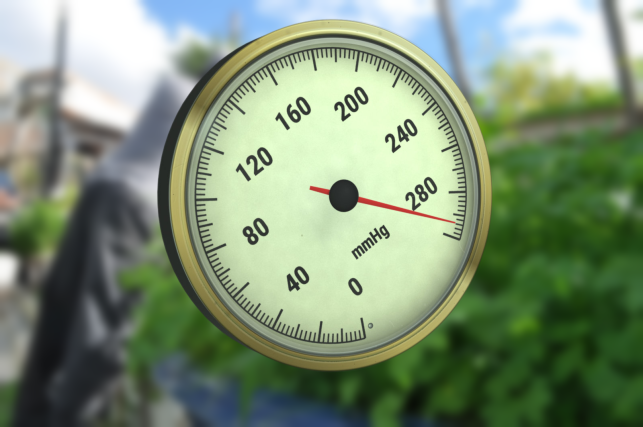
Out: 294
